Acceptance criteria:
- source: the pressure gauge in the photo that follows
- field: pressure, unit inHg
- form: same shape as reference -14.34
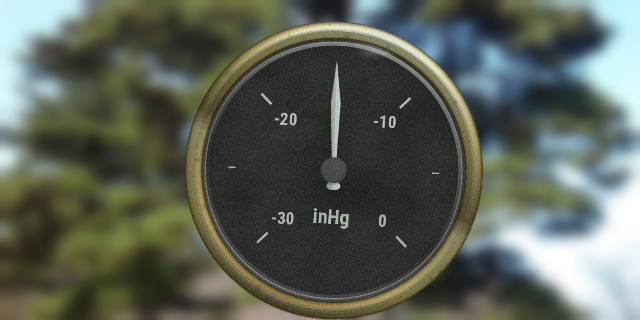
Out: -15
